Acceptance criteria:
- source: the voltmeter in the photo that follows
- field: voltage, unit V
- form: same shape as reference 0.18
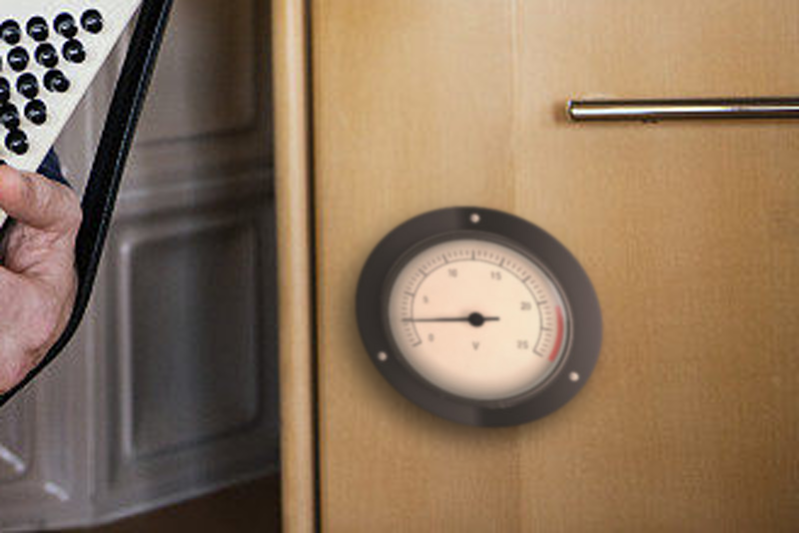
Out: 2.5
